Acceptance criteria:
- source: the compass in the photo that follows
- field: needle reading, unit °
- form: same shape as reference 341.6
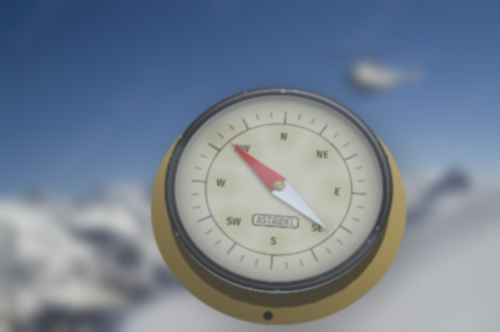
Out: 310
